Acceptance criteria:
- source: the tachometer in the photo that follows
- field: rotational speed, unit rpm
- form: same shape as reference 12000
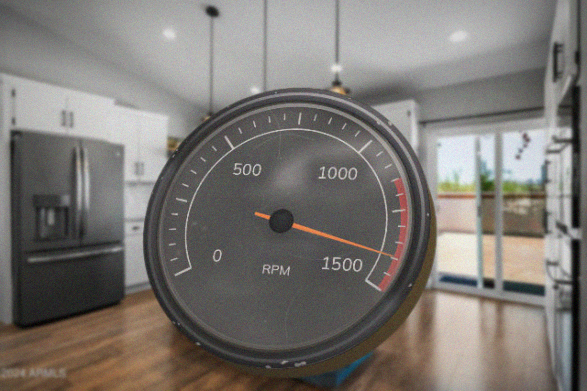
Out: 1400
